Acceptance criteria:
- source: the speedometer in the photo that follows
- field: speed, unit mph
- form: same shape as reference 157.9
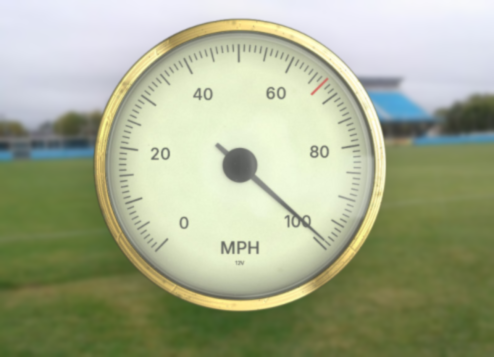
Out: 99
